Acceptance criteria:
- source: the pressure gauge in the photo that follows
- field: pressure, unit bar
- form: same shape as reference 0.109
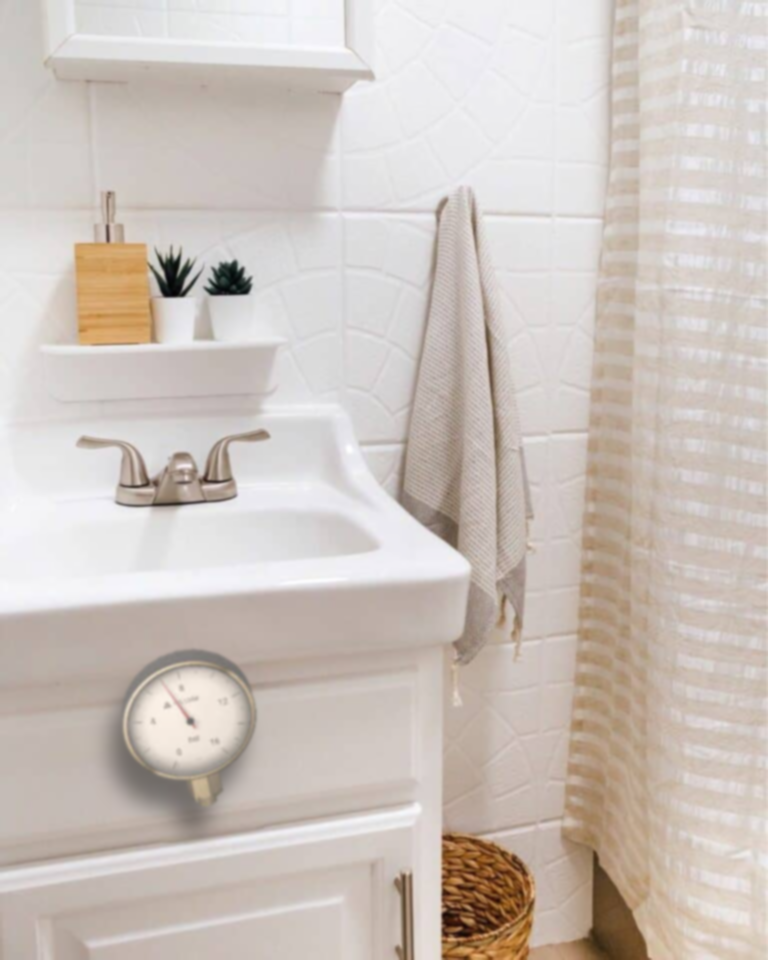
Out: 7
